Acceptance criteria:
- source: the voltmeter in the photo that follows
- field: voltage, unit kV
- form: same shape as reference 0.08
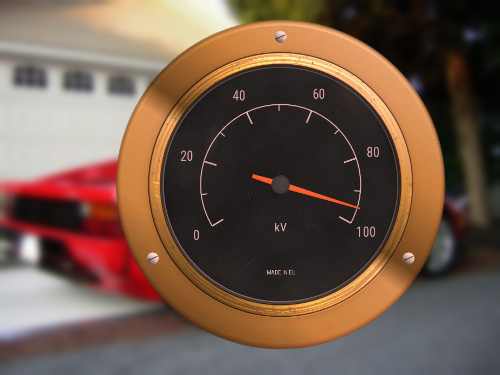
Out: 95
